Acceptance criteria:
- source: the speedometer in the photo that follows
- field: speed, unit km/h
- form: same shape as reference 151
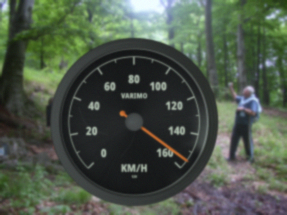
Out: 155
